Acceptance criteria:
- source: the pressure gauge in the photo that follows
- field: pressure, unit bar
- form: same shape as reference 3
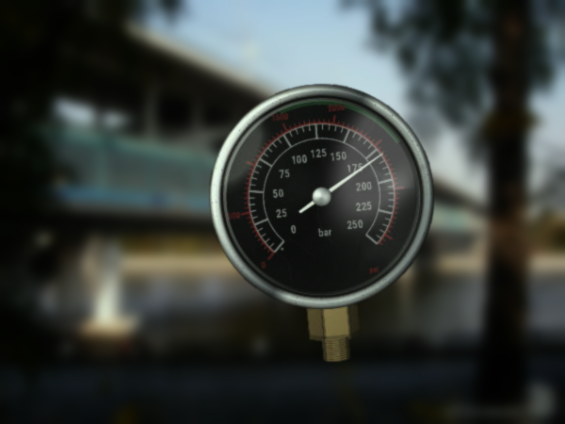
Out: 180
